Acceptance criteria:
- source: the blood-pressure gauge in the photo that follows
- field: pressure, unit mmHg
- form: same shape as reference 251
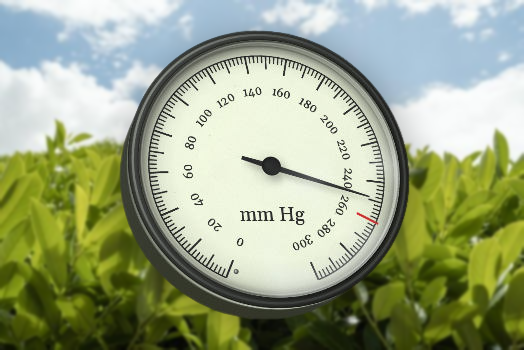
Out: 250
